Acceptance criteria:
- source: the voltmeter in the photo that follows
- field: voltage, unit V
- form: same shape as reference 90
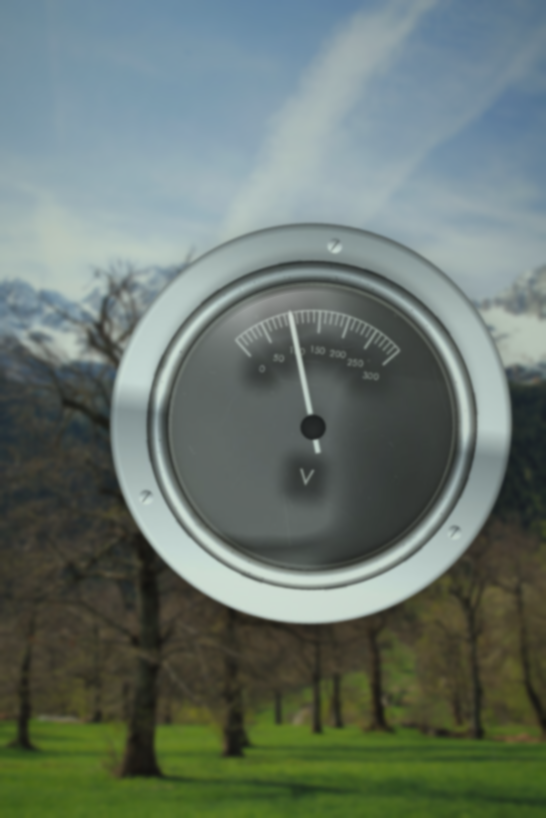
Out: 100
